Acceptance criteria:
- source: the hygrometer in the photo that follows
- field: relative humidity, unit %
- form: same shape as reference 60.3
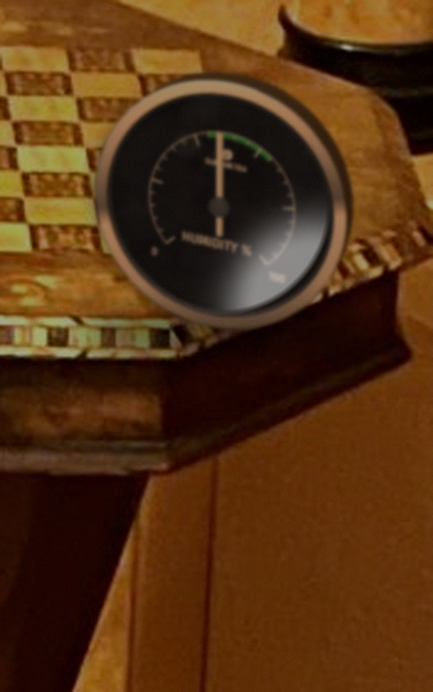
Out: 48
